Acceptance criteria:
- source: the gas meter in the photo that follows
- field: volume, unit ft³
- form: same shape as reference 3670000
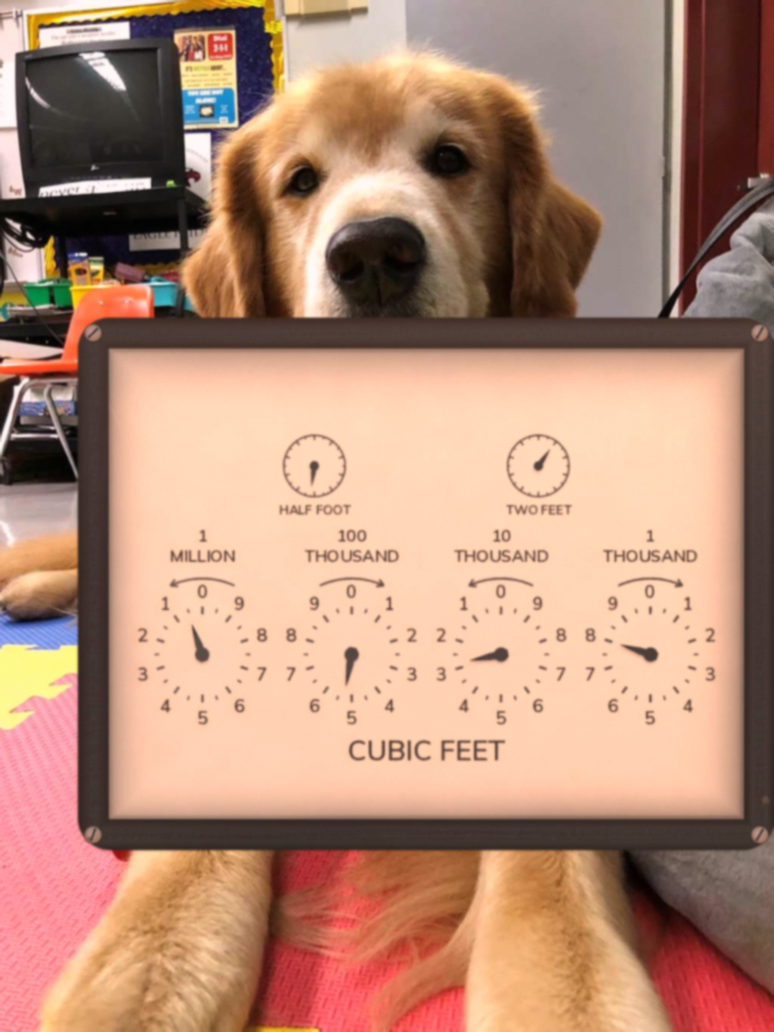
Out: 52800
